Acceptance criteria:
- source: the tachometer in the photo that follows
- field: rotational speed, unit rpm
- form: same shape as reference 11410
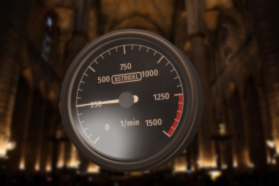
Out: 250
